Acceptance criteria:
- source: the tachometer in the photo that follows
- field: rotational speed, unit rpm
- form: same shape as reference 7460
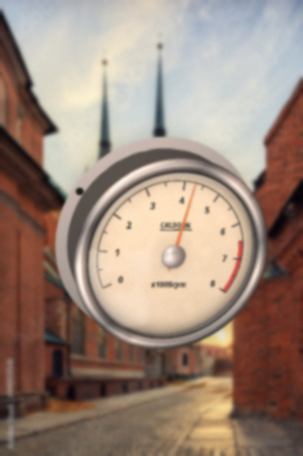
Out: 4250
